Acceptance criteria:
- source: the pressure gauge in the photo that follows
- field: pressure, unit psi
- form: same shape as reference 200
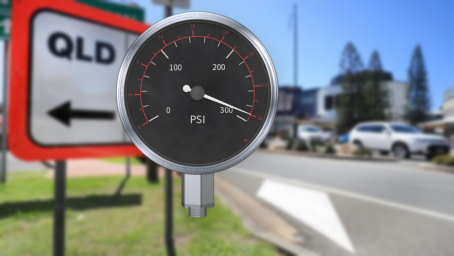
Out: 290
